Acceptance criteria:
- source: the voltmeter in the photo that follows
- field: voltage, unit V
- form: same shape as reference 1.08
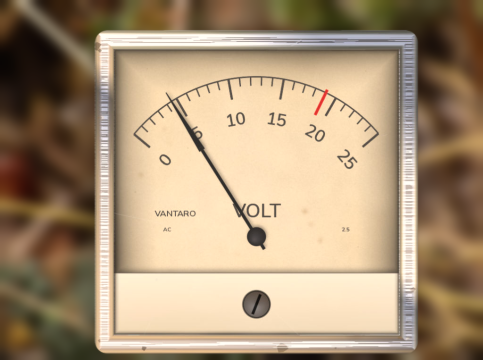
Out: 4.5
